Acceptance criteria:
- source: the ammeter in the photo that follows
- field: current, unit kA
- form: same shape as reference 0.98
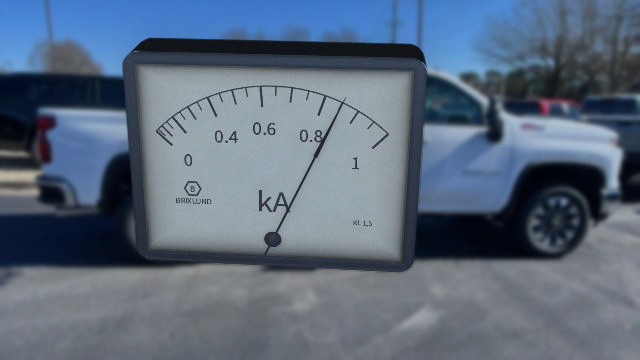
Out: 0.85
